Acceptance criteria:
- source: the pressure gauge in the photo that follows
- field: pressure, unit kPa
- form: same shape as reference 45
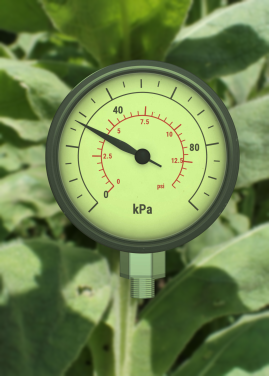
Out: 27.5
